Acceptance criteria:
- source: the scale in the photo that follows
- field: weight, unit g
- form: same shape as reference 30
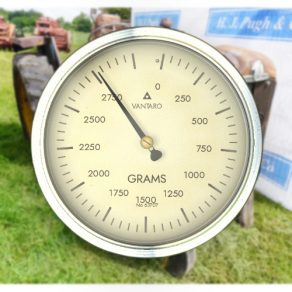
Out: 2775
